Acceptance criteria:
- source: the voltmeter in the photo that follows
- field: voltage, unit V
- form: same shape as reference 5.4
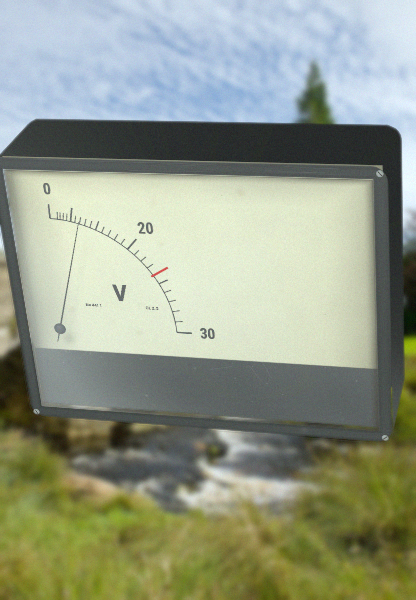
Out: 12
